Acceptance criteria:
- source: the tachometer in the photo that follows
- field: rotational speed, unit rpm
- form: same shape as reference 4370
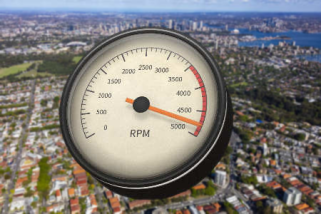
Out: 4800
